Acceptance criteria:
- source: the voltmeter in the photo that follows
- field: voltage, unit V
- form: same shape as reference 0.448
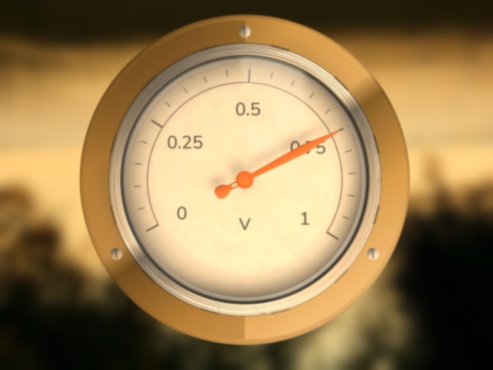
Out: 0.75
